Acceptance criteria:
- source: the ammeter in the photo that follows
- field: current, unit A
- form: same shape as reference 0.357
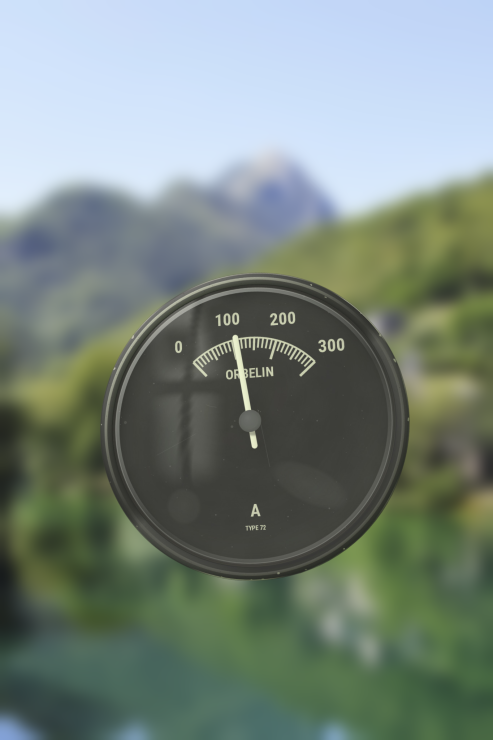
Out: 110
